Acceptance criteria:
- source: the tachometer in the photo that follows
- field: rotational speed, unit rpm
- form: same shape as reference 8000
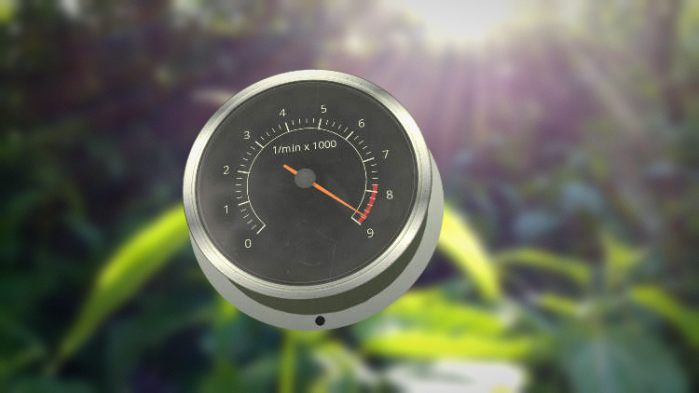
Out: 8800
